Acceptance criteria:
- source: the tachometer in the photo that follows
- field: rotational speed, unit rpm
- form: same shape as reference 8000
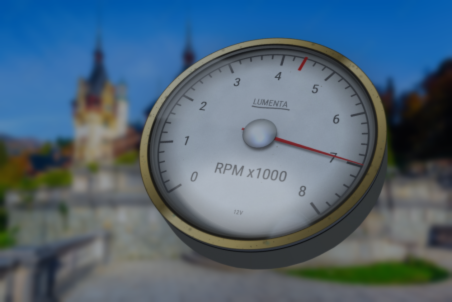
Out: 7000
